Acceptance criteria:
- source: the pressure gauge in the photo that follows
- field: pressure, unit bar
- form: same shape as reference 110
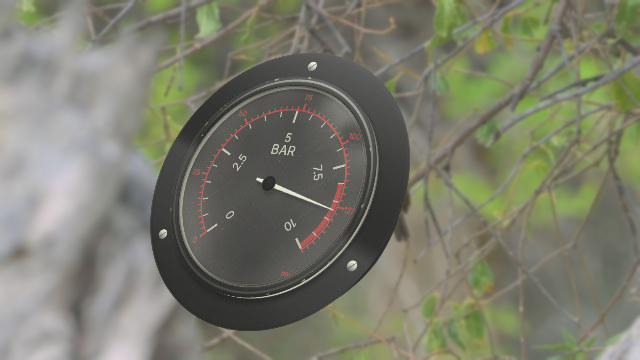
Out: 8.75
